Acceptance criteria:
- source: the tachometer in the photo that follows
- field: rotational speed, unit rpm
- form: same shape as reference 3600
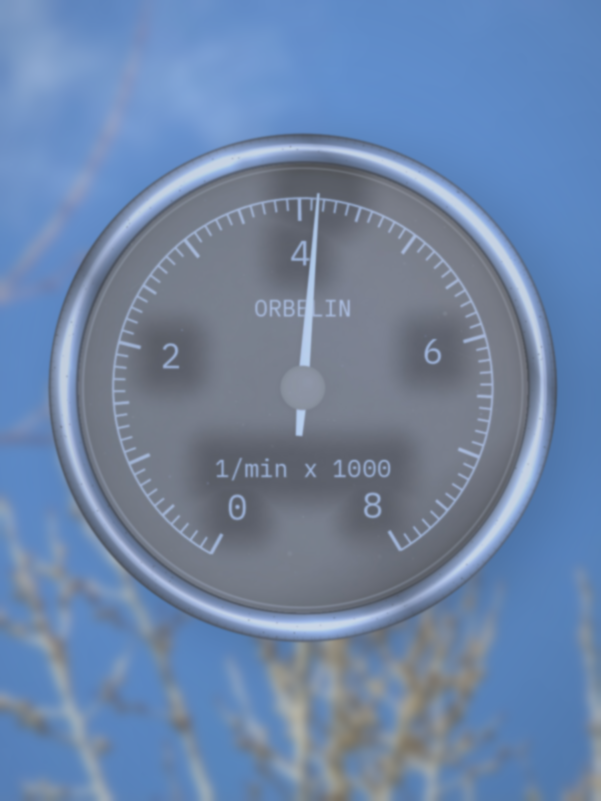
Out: 4150
